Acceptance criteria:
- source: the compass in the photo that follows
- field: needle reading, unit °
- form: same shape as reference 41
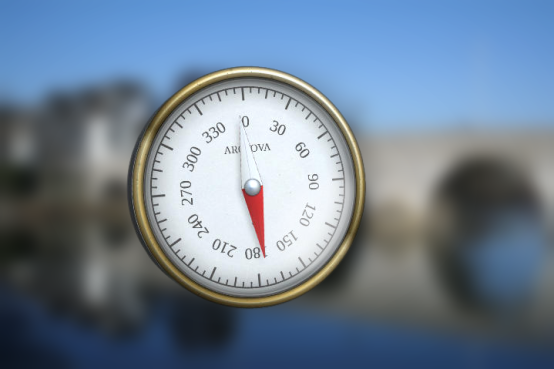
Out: 175
